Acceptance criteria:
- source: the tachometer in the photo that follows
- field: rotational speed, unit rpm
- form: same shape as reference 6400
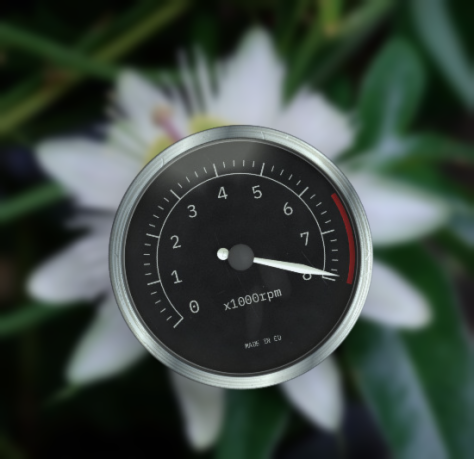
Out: 7900
